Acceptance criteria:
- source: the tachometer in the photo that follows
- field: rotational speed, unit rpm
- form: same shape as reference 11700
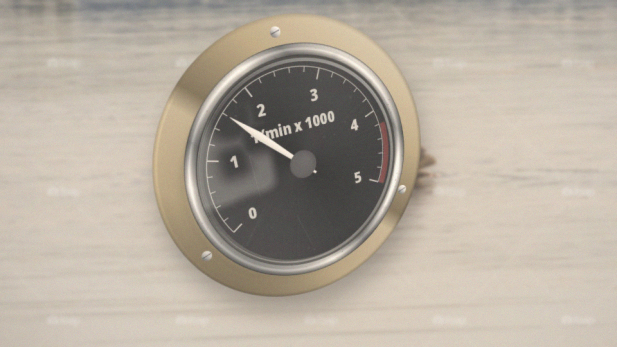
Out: 1600
